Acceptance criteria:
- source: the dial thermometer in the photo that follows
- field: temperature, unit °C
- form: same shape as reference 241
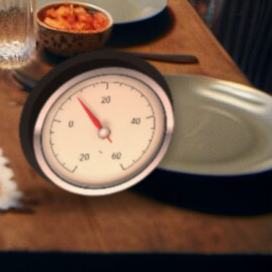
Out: 10
